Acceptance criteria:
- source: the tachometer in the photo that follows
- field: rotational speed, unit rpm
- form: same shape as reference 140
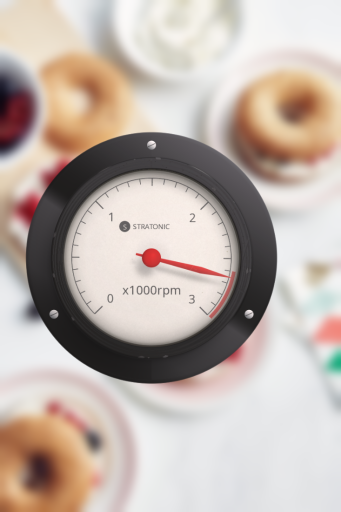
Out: 2650
